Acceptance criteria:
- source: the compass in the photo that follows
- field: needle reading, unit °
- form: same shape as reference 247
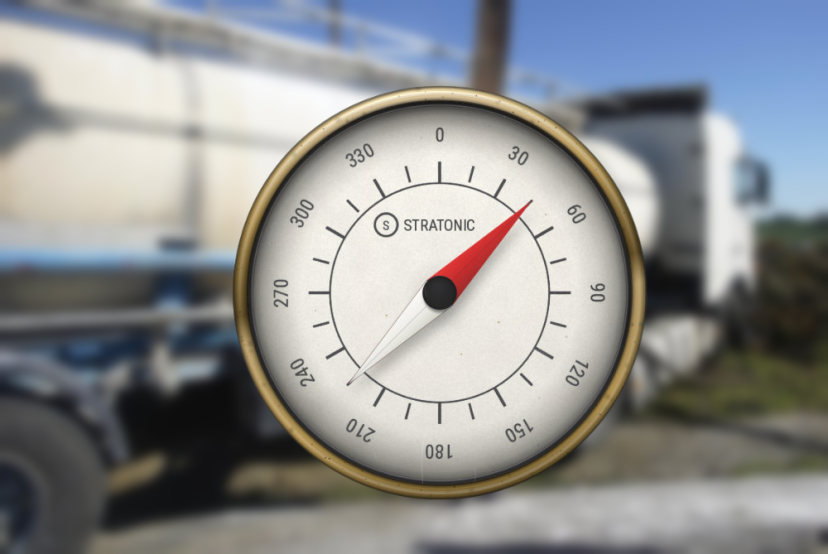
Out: 45
